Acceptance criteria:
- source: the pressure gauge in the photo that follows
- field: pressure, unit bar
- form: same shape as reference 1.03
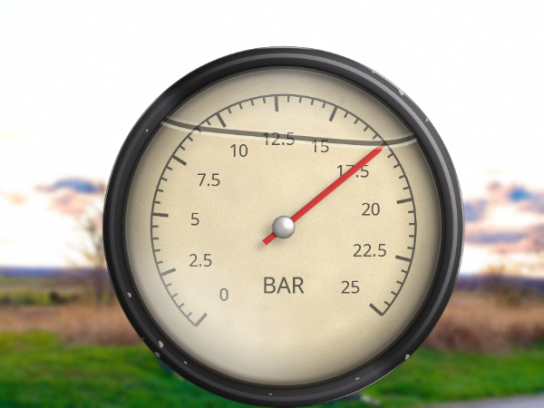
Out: 17.5
